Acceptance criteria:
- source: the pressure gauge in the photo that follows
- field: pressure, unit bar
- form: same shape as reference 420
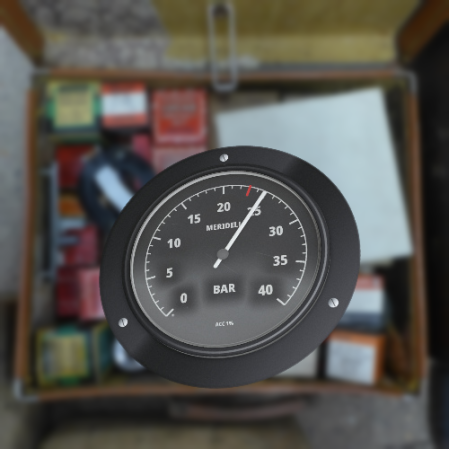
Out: 25
